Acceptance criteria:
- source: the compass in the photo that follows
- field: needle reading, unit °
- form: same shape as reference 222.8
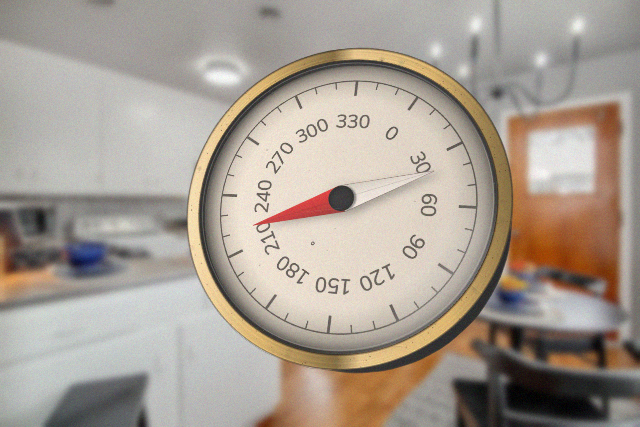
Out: 220
